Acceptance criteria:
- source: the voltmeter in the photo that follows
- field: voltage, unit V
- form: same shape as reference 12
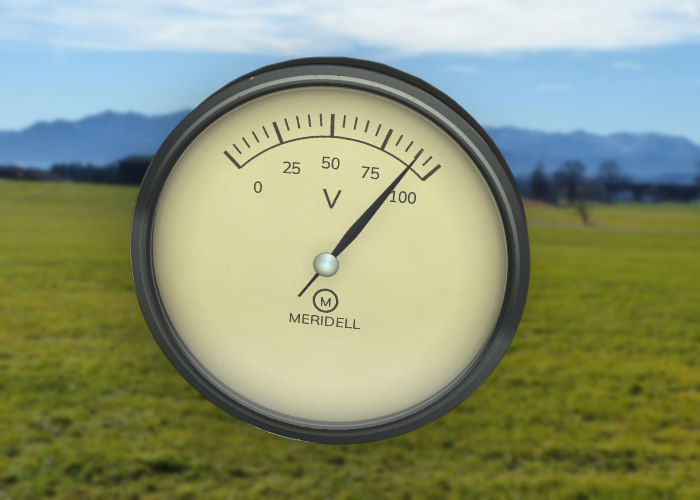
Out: 90
